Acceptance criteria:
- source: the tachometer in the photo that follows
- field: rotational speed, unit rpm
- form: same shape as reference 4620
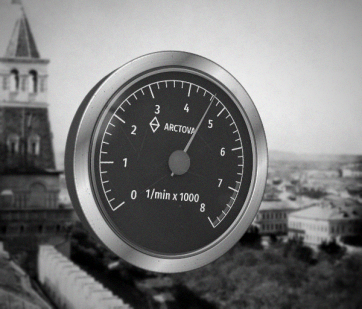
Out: 4600
